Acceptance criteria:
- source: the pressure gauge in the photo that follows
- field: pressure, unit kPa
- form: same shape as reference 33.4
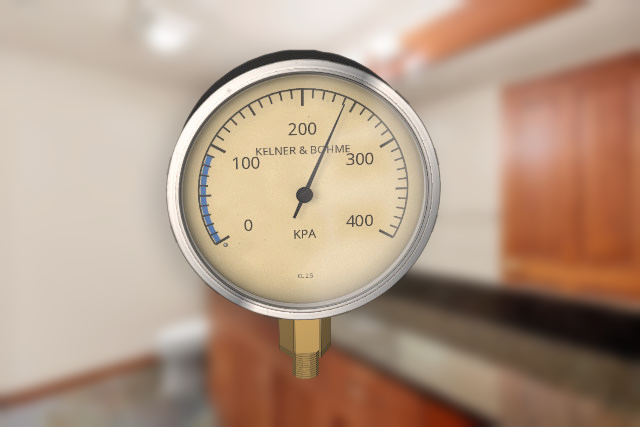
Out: 240
